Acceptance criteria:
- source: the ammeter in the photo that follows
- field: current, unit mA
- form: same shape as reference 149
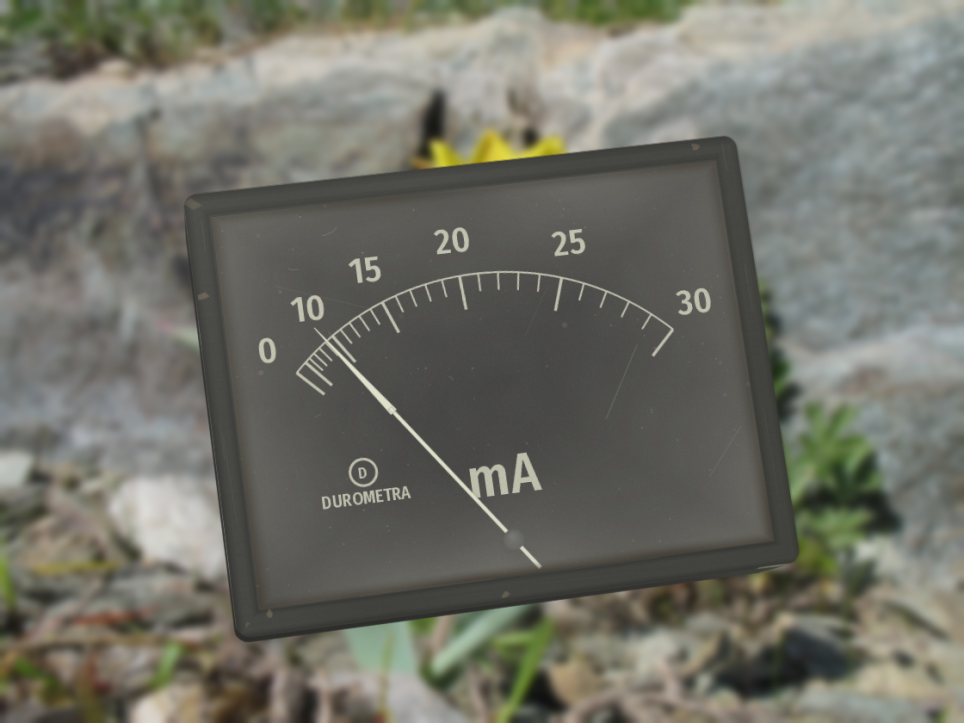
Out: 9
